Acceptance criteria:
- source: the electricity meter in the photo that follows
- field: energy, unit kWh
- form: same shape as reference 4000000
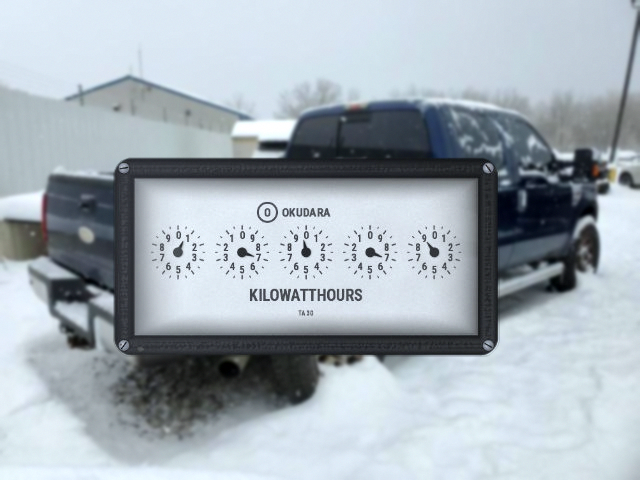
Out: 6969
